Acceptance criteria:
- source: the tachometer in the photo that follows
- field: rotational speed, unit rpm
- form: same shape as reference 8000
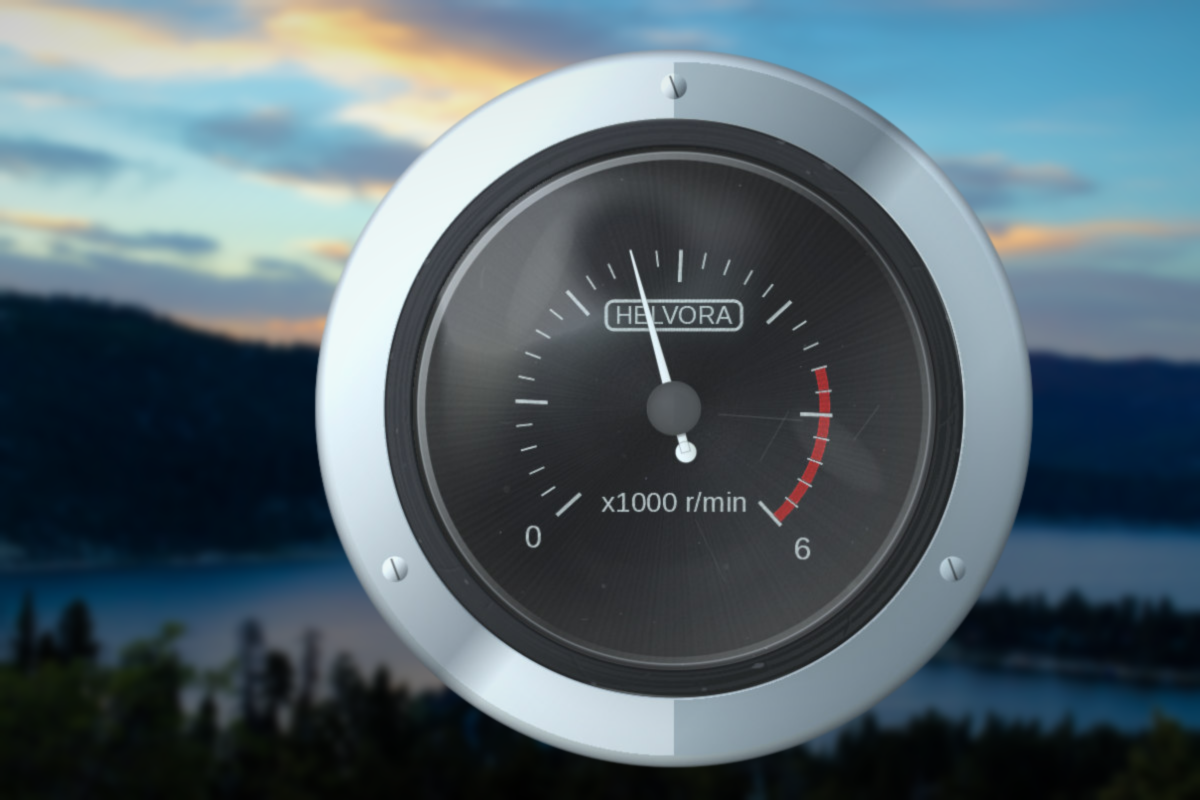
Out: 2600
